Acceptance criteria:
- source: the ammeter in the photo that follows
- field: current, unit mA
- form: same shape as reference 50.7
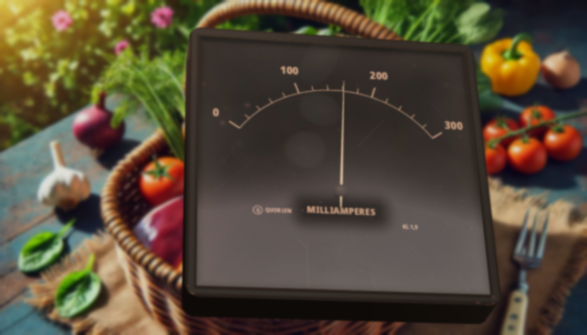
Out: 160
